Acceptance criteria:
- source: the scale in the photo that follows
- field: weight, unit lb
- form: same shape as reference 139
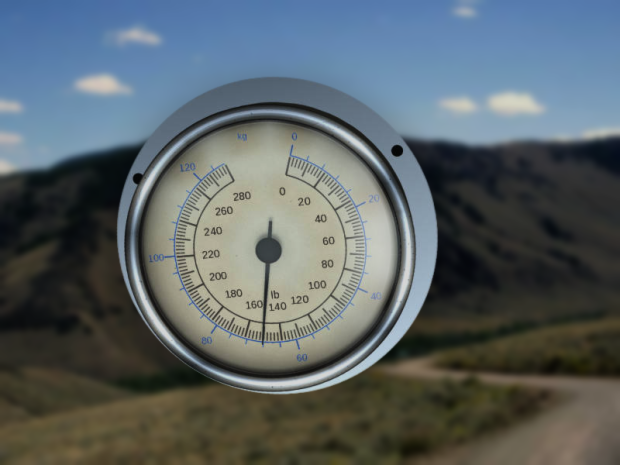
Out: 150
